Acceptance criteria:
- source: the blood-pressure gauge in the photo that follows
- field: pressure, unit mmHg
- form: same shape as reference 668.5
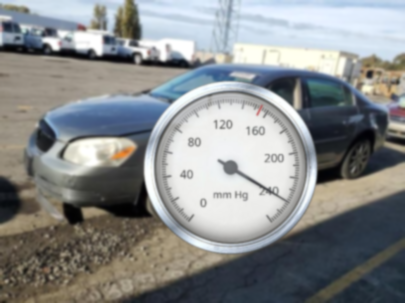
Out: 240
